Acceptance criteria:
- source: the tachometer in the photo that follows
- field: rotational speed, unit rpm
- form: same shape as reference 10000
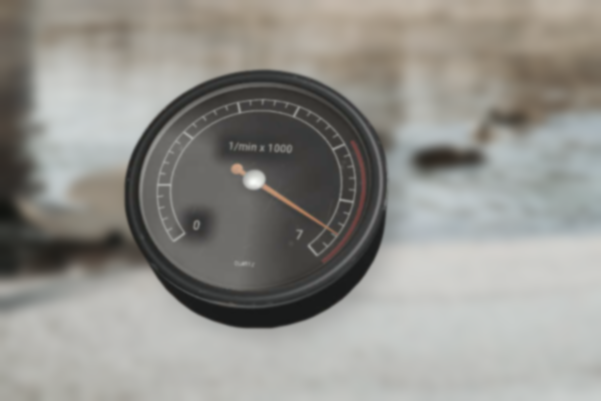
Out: 6600
